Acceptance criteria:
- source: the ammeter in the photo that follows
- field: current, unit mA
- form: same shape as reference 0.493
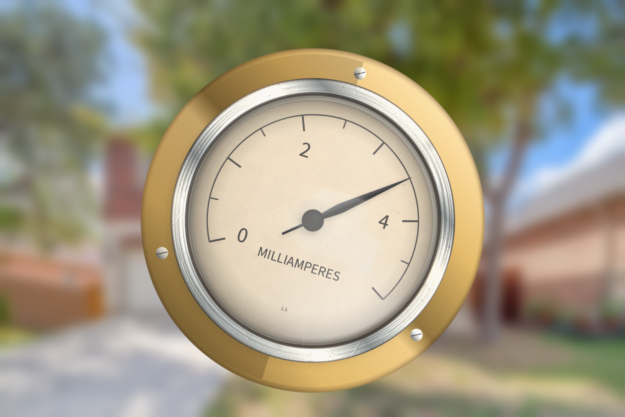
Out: 3.5
